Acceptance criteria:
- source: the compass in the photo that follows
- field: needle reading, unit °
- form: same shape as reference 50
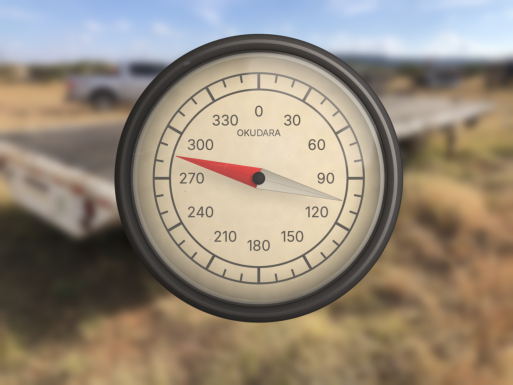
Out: 285
